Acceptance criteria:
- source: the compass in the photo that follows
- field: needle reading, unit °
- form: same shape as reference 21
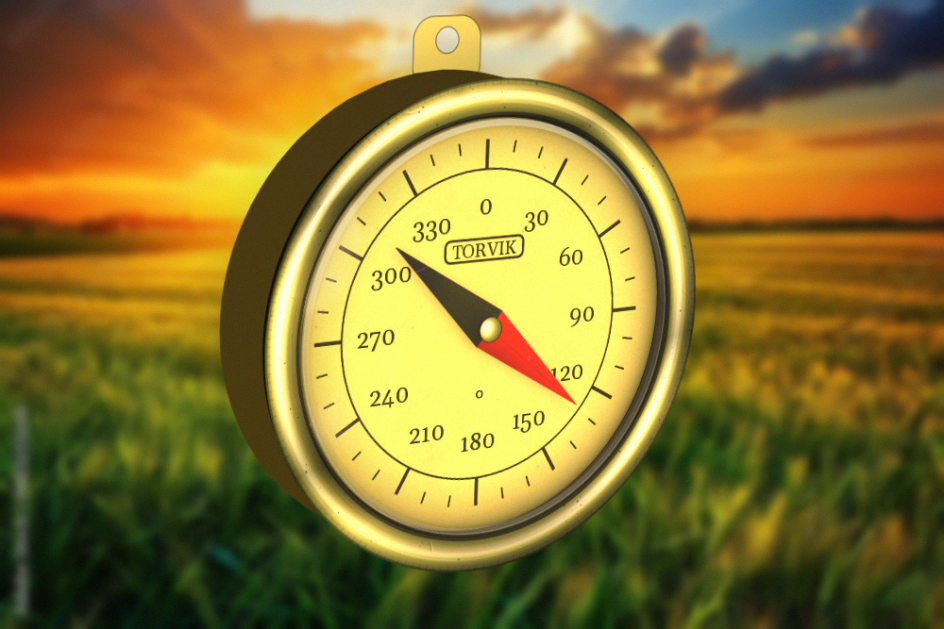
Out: 130
